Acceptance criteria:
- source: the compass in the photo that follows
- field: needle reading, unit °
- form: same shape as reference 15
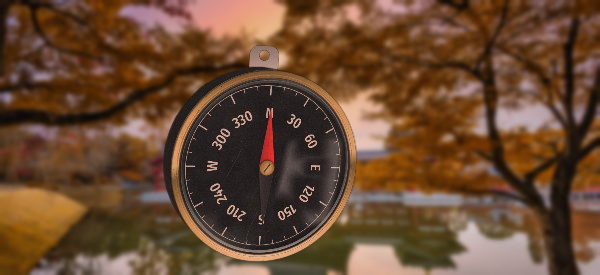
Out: 0
